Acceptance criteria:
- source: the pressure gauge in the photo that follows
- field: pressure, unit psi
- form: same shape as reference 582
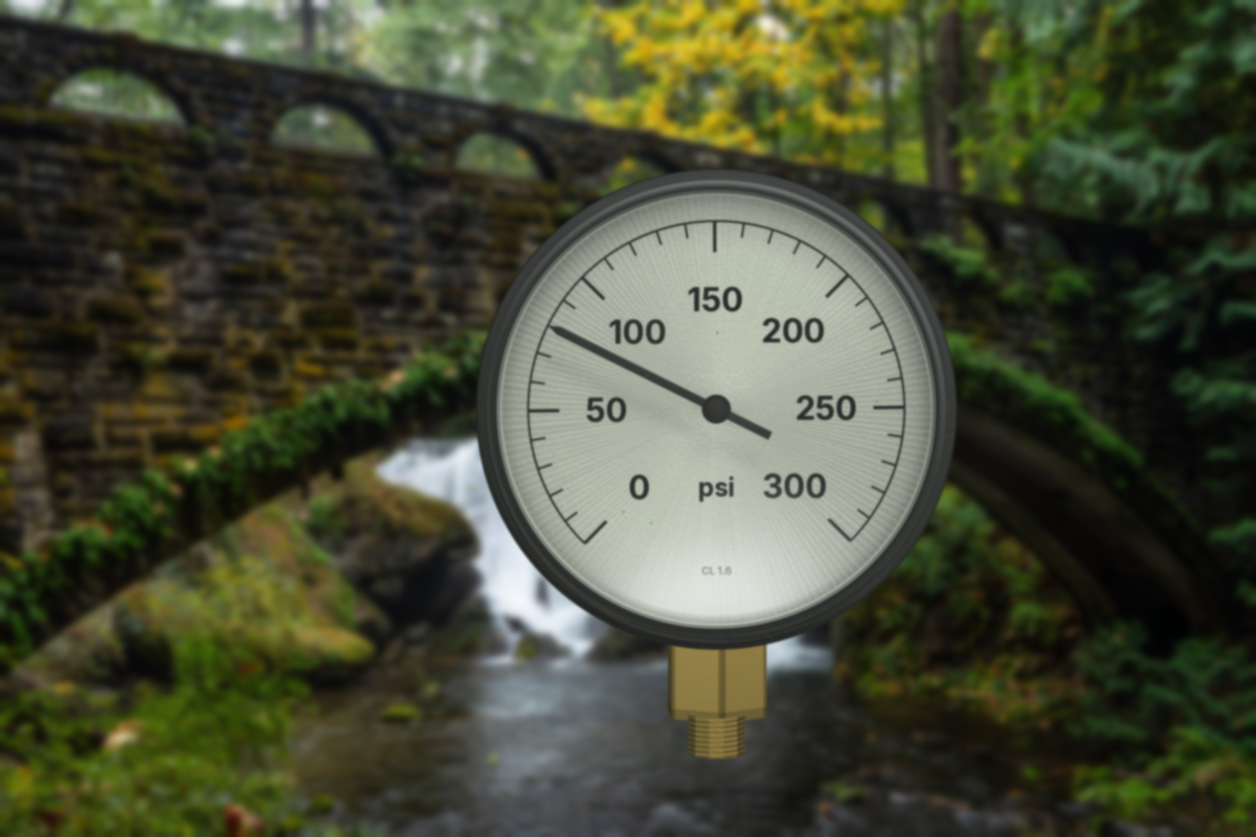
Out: 80
